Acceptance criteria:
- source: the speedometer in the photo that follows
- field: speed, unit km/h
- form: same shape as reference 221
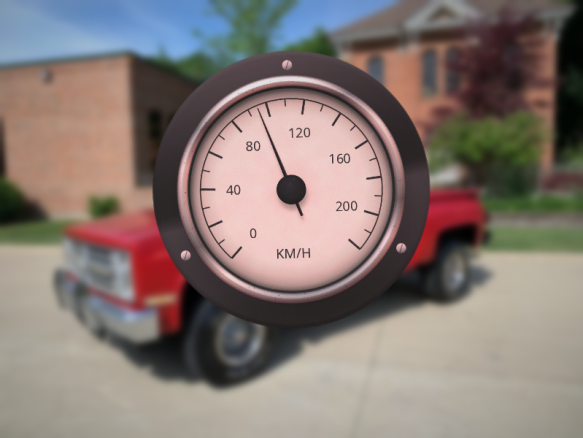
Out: 95
